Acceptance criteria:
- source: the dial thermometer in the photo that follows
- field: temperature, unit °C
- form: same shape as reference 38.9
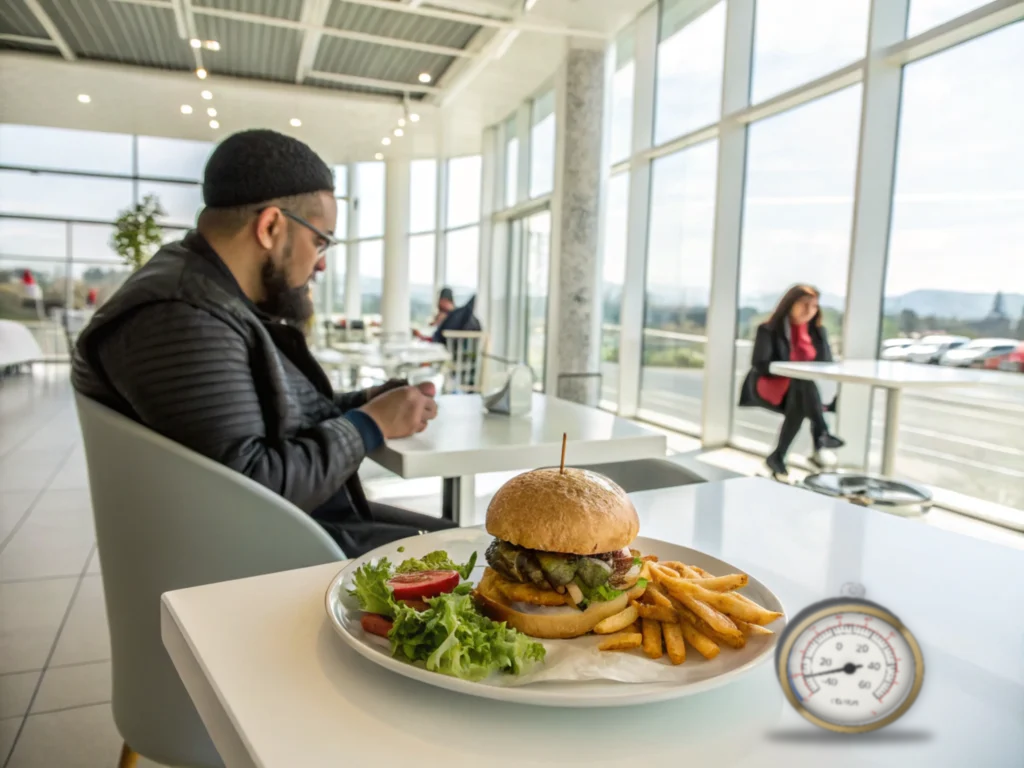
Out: -30
